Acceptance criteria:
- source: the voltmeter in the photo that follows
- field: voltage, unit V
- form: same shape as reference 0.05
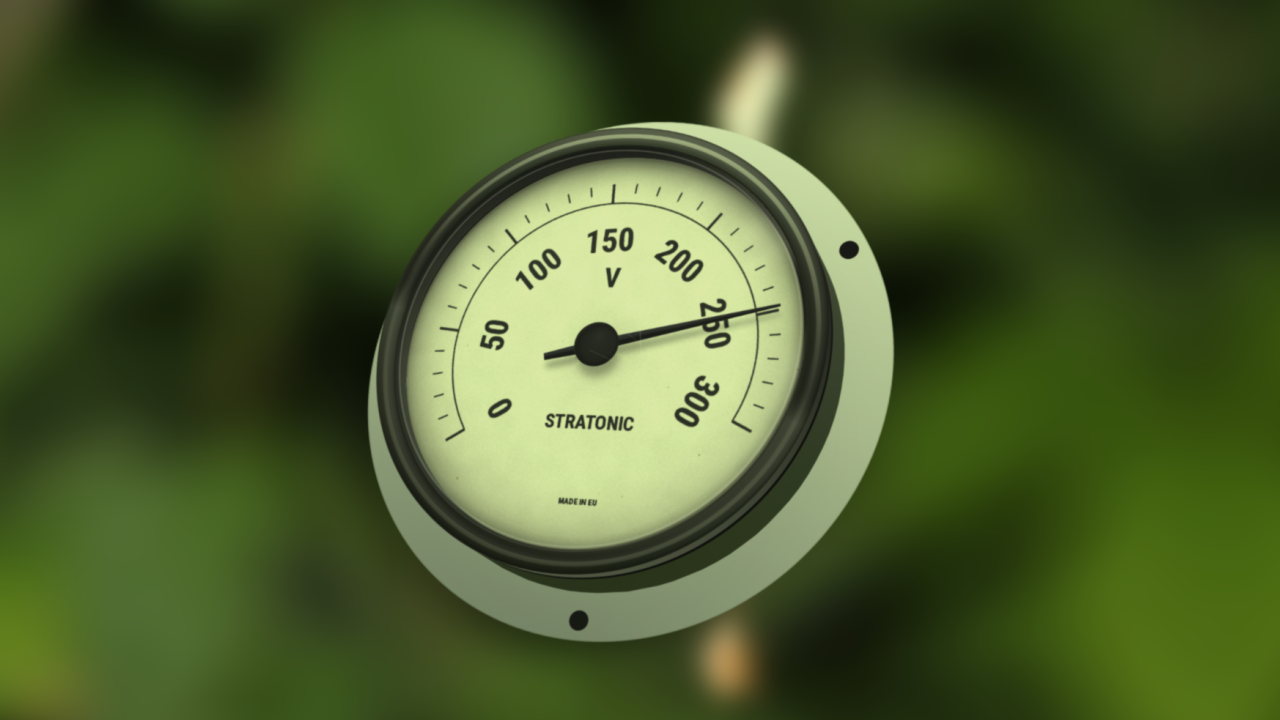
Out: 250
